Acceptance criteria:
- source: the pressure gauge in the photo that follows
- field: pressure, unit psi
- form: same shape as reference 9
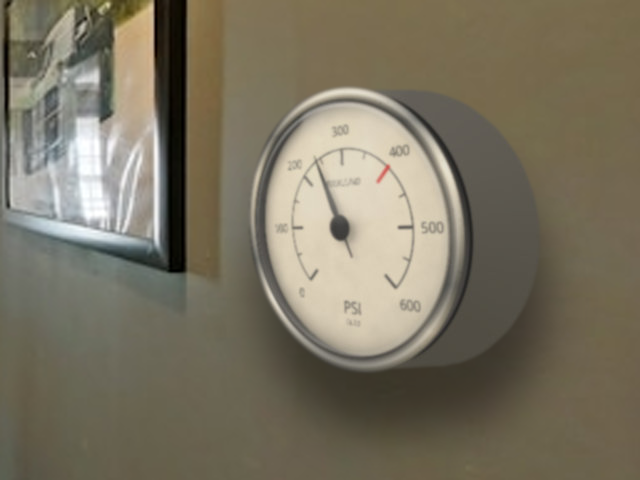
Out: 250
